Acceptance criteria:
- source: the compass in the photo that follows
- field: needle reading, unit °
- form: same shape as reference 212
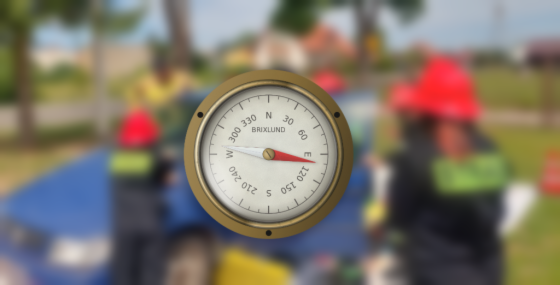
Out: 100
